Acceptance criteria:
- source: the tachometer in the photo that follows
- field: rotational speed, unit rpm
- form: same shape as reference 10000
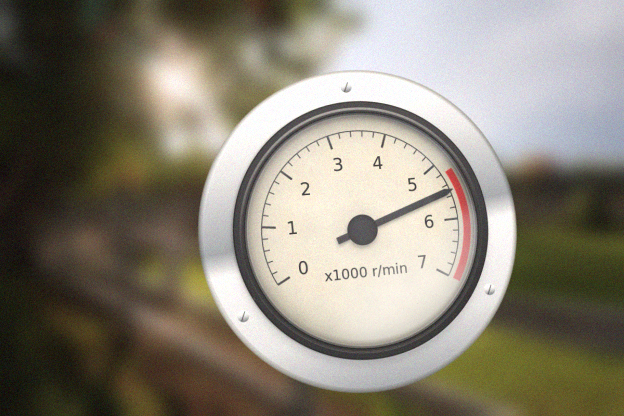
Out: 5500
